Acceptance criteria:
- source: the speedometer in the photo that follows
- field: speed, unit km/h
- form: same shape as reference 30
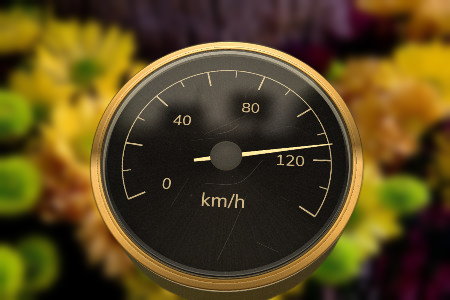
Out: 115
